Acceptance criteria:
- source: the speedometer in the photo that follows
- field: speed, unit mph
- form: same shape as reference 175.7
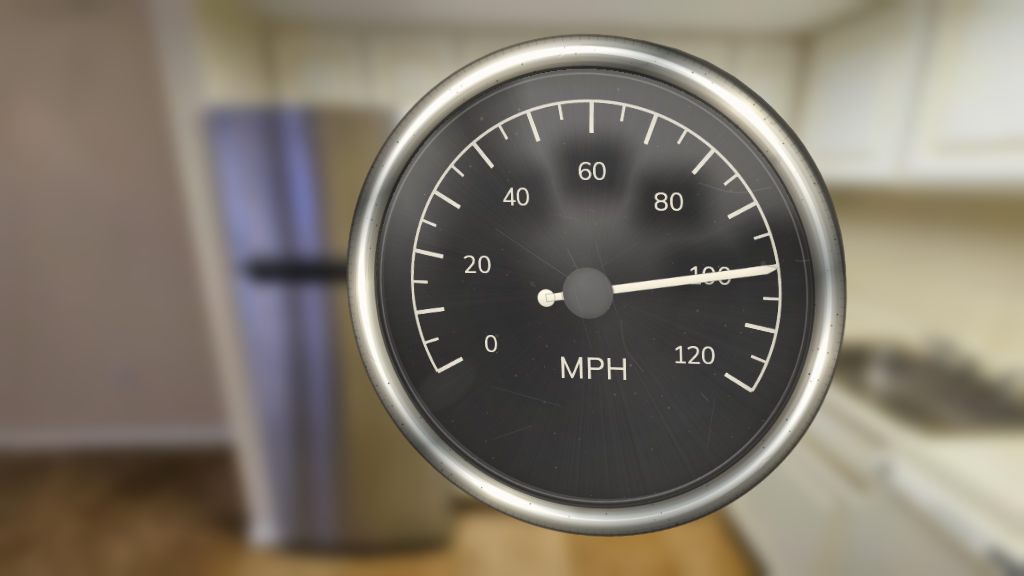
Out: 100
